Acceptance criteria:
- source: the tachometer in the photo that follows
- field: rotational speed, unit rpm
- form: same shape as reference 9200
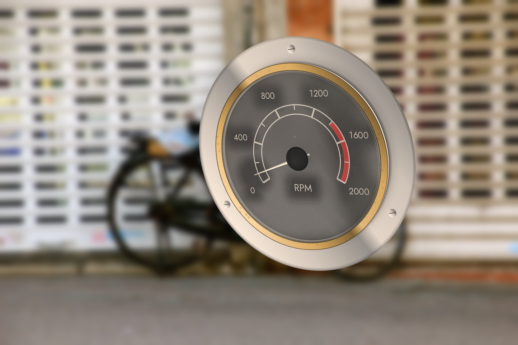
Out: 100
